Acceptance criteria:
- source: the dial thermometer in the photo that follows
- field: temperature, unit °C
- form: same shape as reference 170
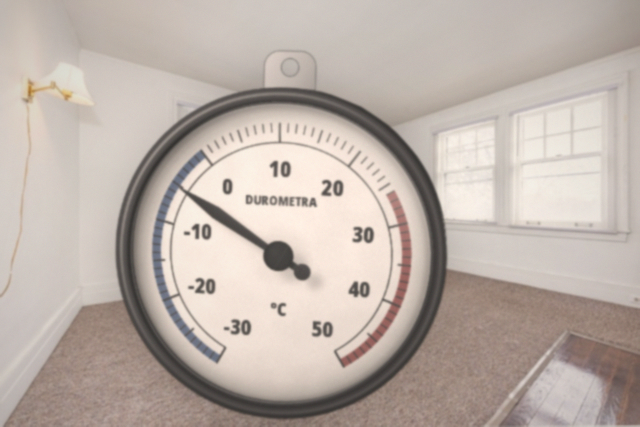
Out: -5
